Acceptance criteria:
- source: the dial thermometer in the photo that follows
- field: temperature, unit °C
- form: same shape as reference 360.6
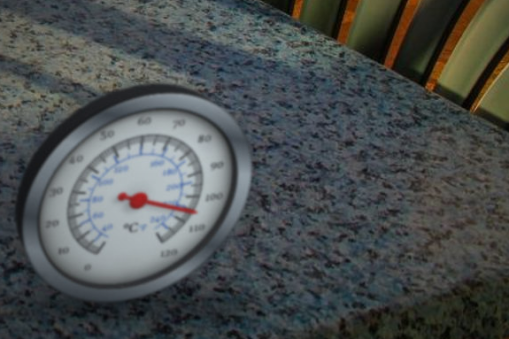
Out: 105
